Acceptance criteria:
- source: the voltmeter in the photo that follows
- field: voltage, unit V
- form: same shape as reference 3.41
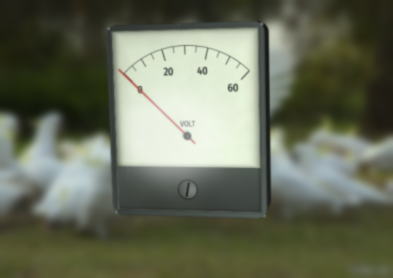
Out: 0
